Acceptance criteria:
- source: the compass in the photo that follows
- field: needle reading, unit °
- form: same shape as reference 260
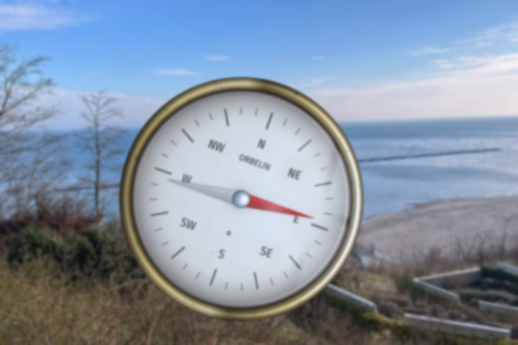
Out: 85
